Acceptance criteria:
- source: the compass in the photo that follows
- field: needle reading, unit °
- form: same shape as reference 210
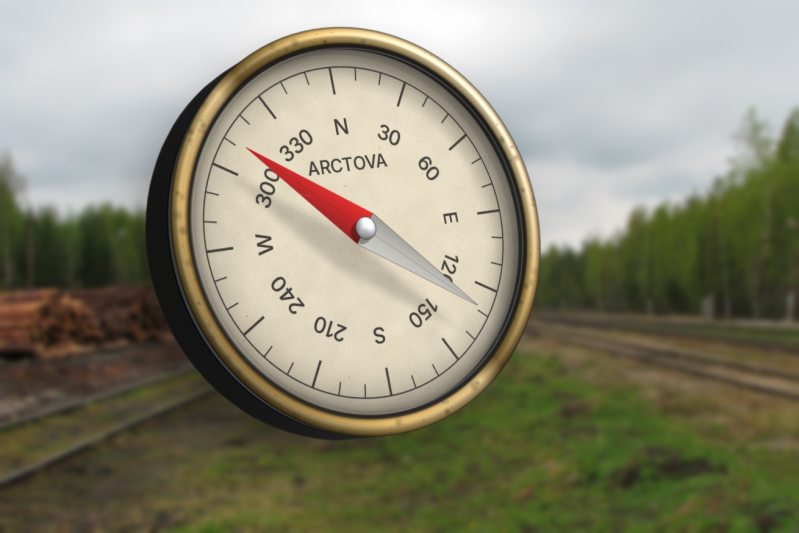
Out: 310
